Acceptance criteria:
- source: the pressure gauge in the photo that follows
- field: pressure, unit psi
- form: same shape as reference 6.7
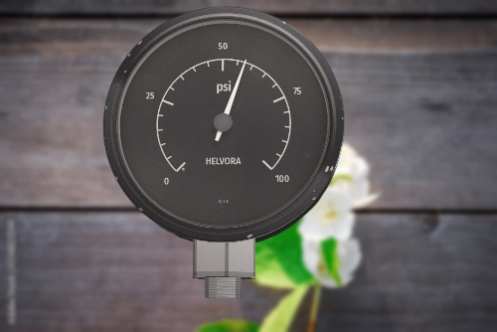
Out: 57.5
